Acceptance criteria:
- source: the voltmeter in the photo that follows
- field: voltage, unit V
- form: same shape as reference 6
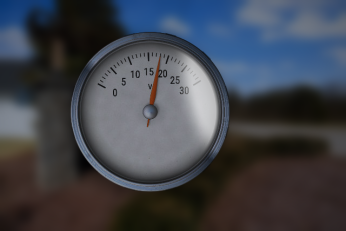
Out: 18
